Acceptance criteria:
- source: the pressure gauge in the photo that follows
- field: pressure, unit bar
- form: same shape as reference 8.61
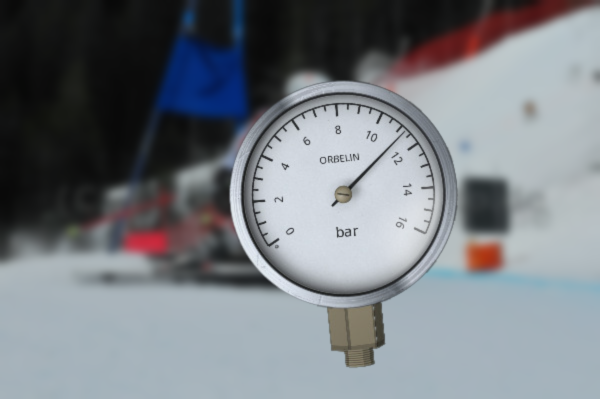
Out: 11.25
